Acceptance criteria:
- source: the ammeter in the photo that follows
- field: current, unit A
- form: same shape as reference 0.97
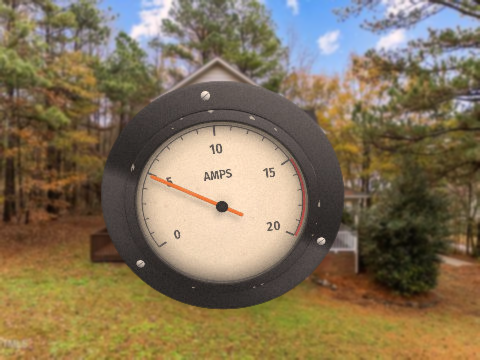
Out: 5
